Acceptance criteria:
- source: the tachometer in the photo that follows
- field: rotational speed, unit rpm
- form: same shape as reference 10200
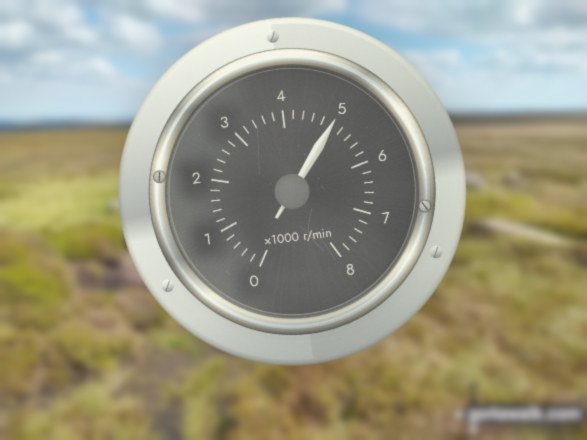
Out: 5000
